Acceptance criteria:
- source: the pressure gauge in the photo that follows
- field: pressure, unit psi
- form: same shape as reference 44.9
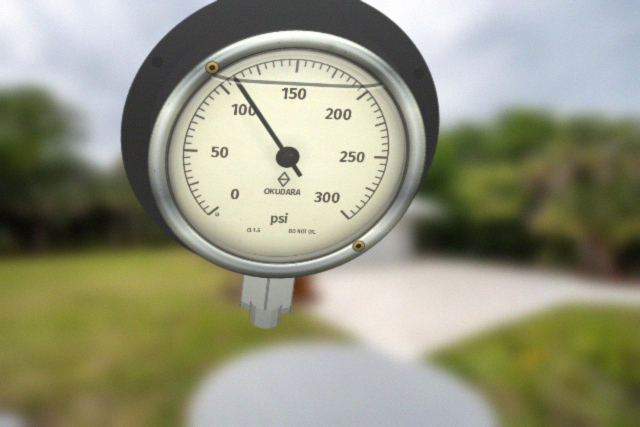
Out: 110
